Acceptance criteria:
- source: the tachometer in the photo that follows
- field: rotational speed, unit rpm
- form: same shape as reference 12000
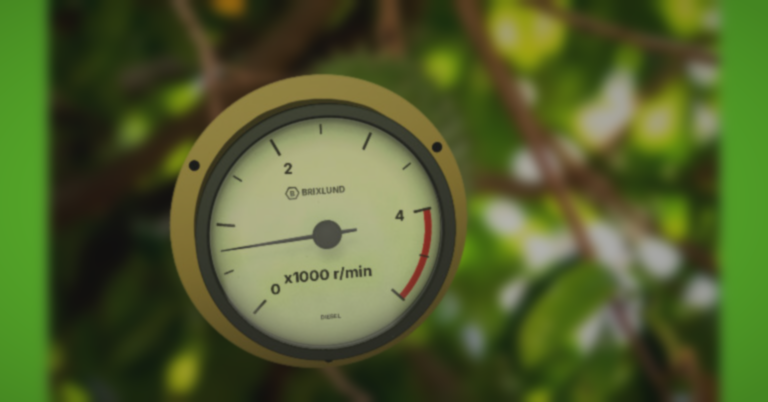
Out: 750
